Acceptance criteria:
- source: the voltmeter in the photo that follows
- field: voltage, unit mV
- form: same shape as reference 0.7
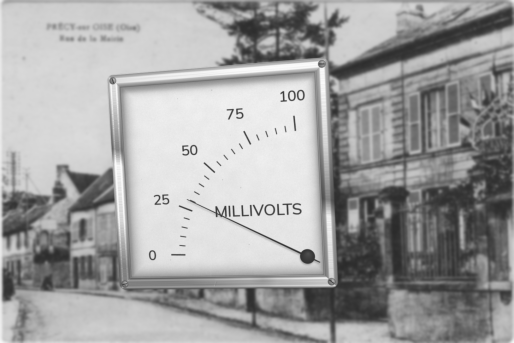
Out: 30
